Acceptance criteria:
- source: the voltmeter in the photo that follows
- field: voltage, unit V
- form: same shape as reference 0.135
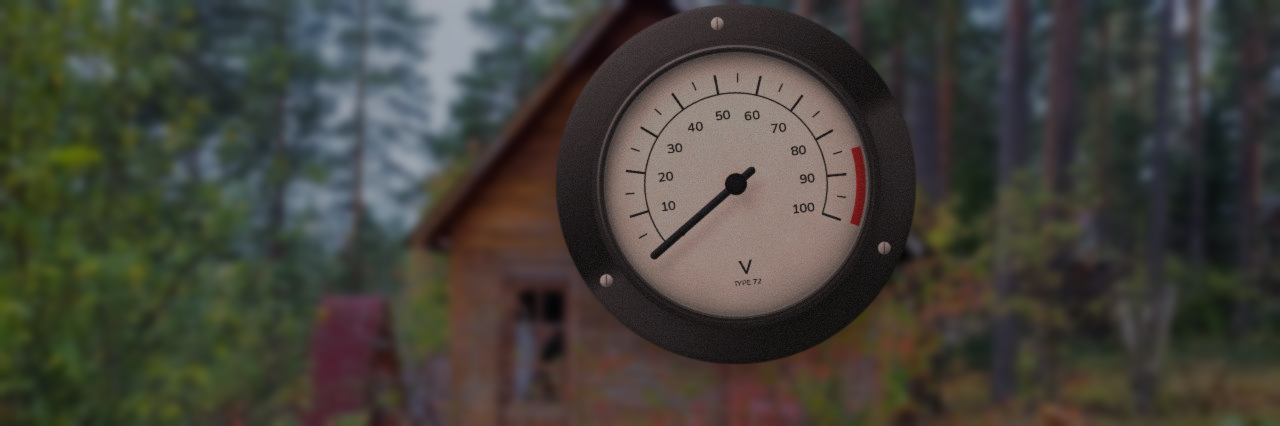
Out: 0
